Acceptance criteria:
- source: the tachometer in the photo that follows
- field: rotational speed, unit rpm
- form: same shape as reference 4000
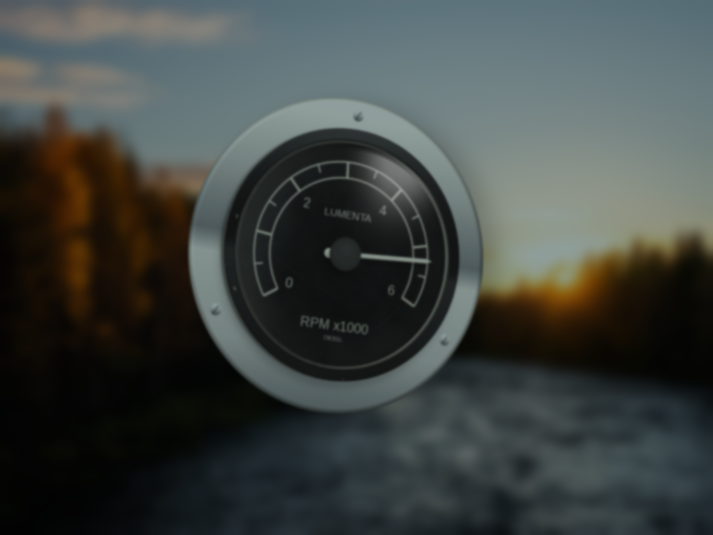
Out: 5250
